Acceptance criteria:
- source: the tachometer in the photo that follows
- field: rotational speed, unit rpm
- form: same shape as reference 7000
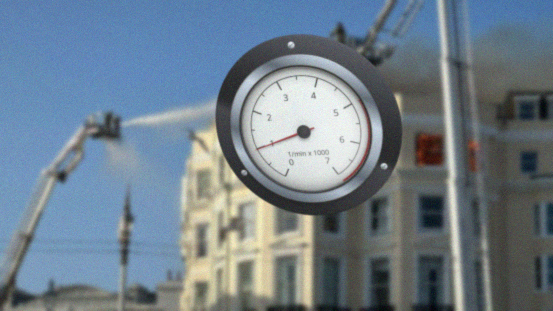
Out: 1000
